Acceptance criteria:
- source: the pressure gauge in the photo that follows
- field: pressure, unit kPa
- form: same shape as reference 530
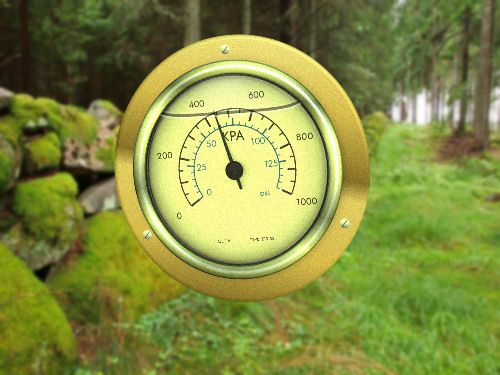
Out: 450
